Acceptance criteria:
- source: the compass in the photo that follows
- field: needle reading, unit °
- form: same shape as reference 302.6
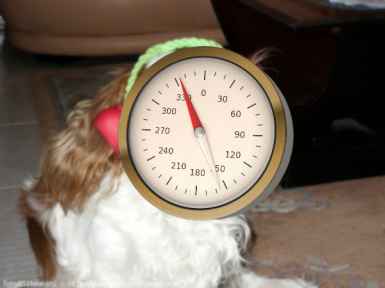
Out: 335
